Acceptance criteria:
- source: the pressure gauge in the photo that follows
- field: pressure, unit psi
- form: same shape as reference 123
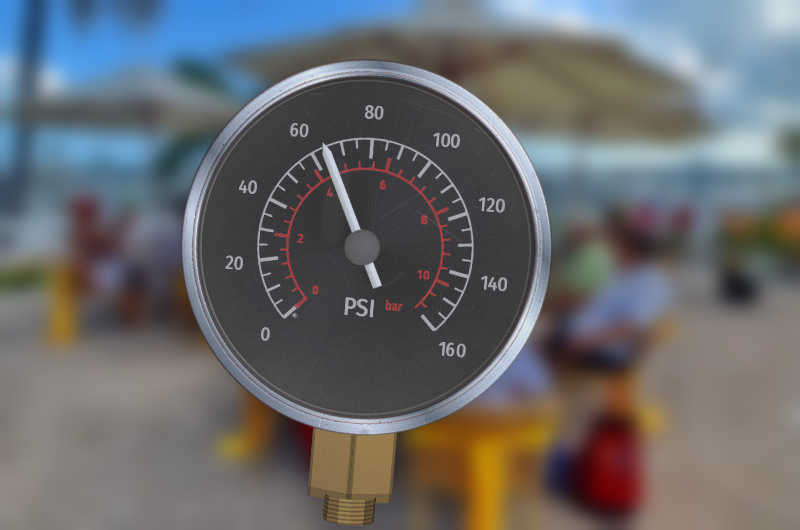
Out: 65
